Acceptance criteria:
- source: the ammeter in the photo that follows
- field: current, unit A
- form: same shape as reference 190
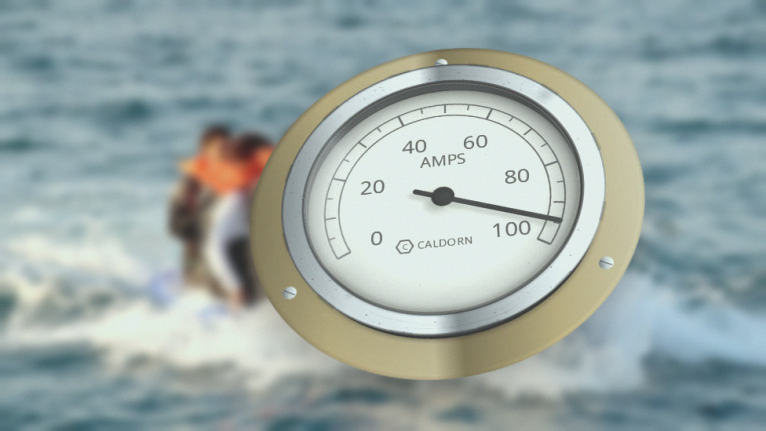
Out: 95
